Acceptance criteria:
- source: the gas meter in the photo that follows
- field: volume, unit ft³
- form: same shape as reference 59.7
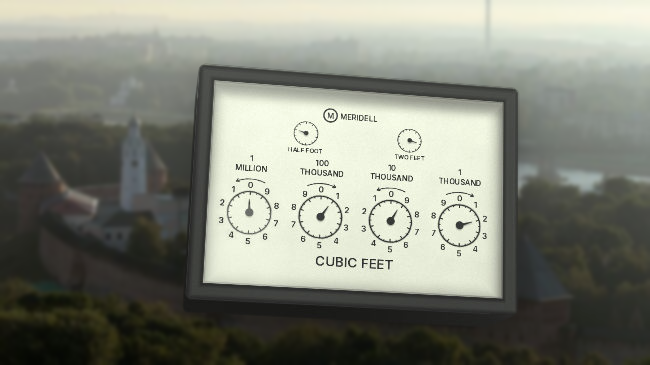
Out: 9200
